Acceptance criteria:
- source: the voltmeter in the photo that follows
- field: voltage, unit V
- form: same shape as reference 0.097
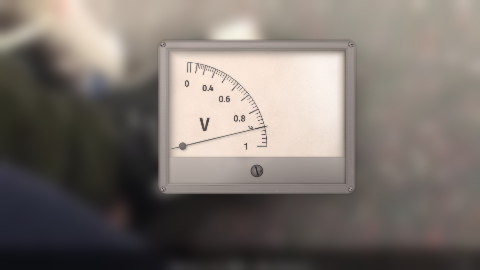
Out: 0.9
